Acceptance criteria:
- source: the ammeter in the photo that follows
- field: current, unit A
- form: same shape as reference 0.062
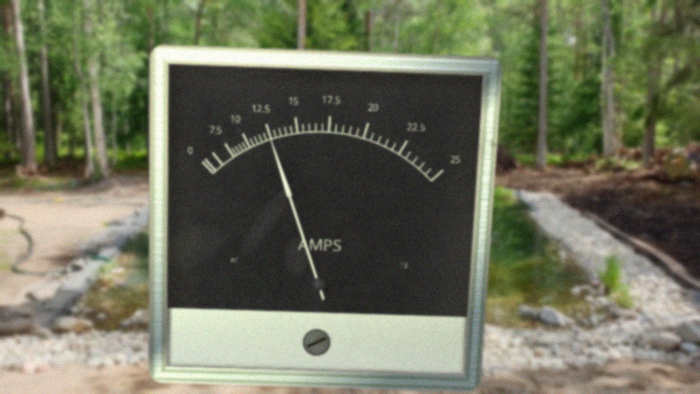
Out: 12.5
